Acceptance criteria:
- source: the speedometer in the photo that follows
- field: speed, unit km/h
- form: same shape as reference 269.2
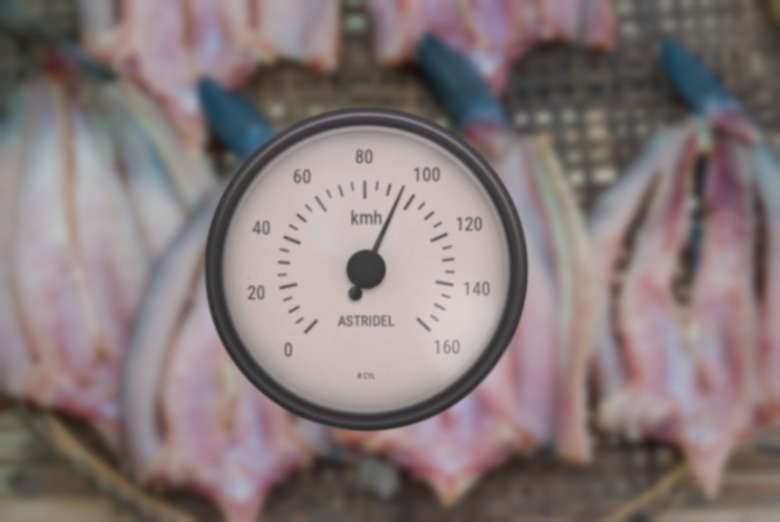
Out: 95
